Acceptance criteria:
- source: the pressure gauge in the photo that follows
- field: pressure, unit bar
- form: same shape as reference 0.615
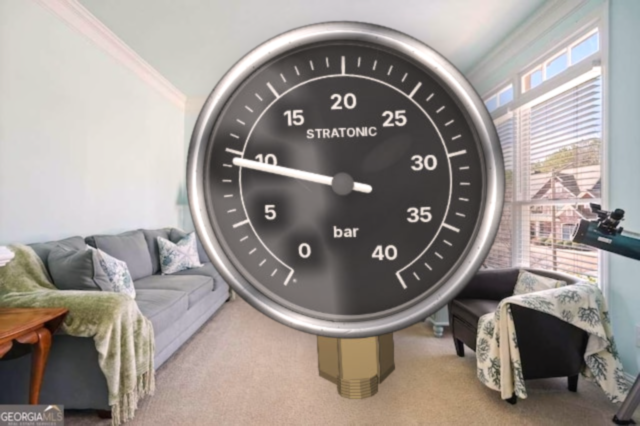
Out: 9.5
